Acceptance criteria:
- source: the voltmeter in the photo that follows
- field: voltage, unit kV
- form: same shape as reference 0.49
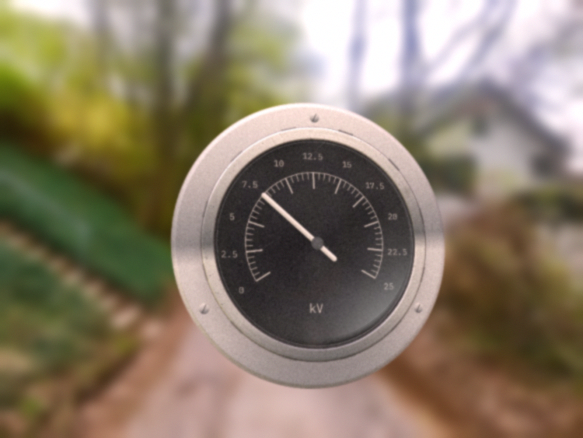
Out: 7.5
